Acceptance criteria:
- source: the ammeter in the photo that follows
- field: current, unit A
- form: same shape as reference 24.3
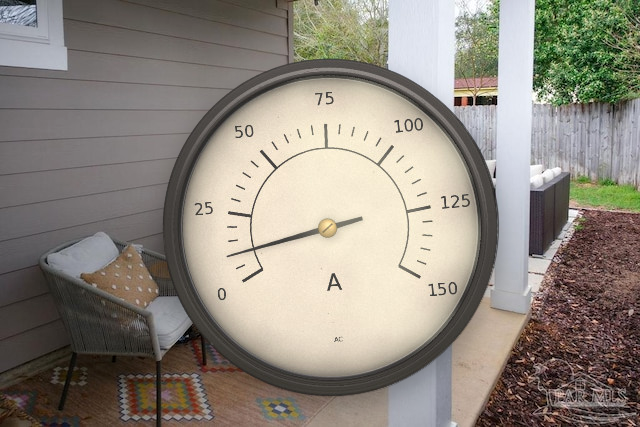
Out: 10
